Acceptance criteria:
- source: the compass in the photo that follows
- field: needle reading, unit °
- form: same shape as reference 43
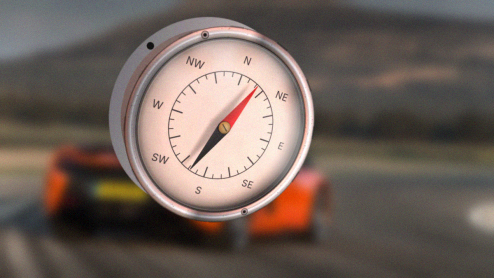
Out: 20
